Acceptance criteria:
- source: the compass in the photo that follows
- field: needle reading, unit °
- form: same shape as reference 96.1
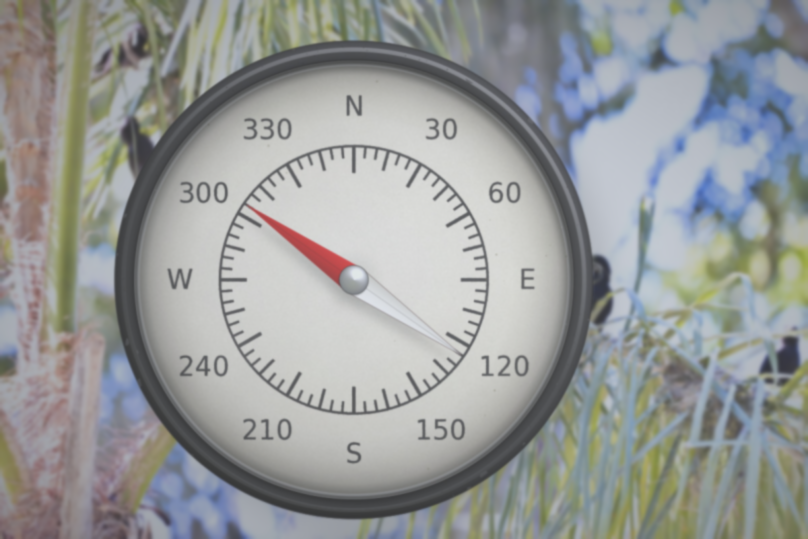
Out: 305
